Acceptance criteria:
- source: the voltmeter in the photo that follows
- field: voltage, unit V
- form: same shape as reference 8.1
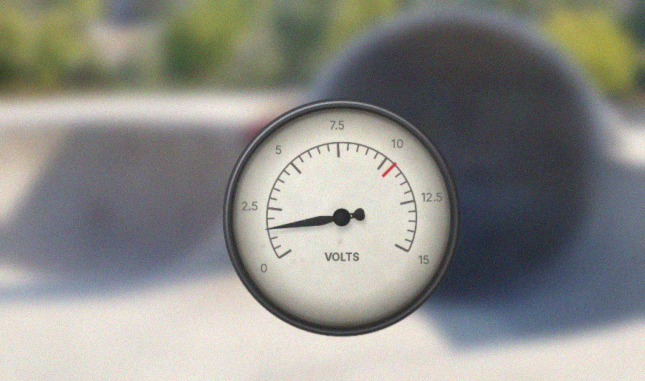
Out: 1.5
